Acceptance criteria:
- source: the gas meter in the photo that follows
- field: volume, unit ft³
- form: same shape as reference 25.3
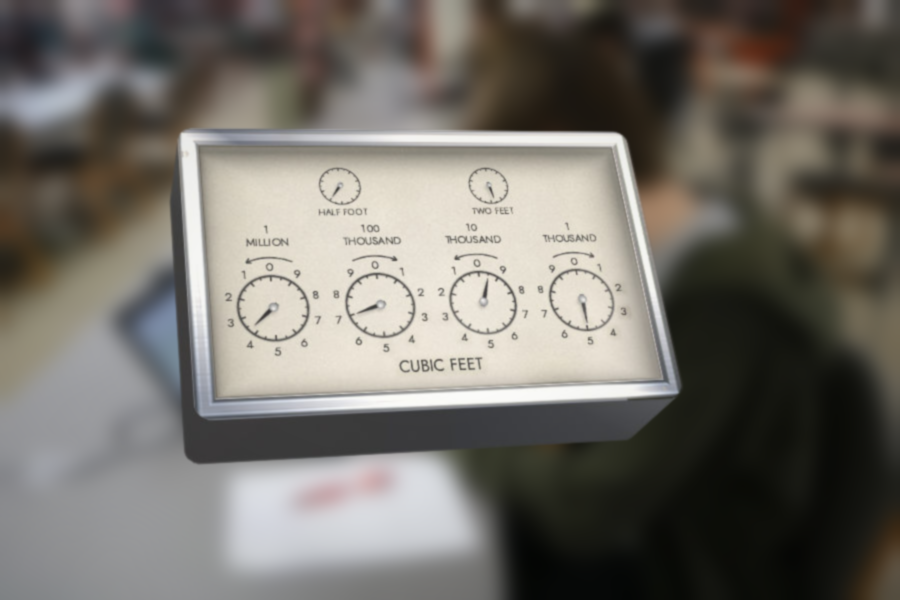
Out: 369500
